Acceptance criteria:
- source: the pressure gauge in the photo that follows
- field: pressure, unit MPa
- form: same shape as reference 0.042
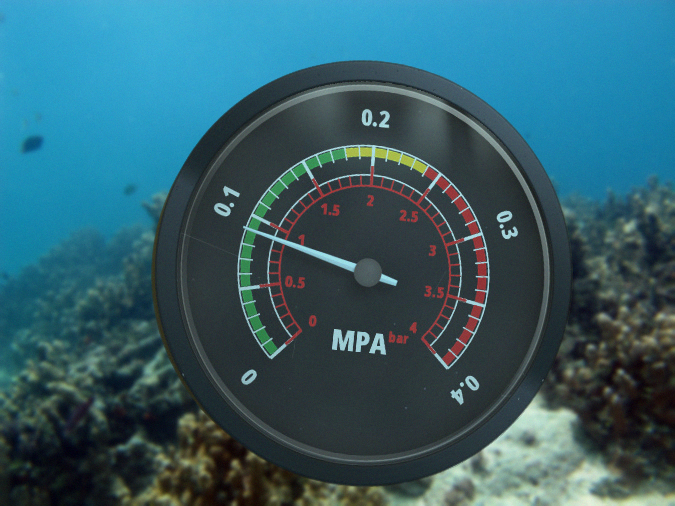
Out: 0.09
